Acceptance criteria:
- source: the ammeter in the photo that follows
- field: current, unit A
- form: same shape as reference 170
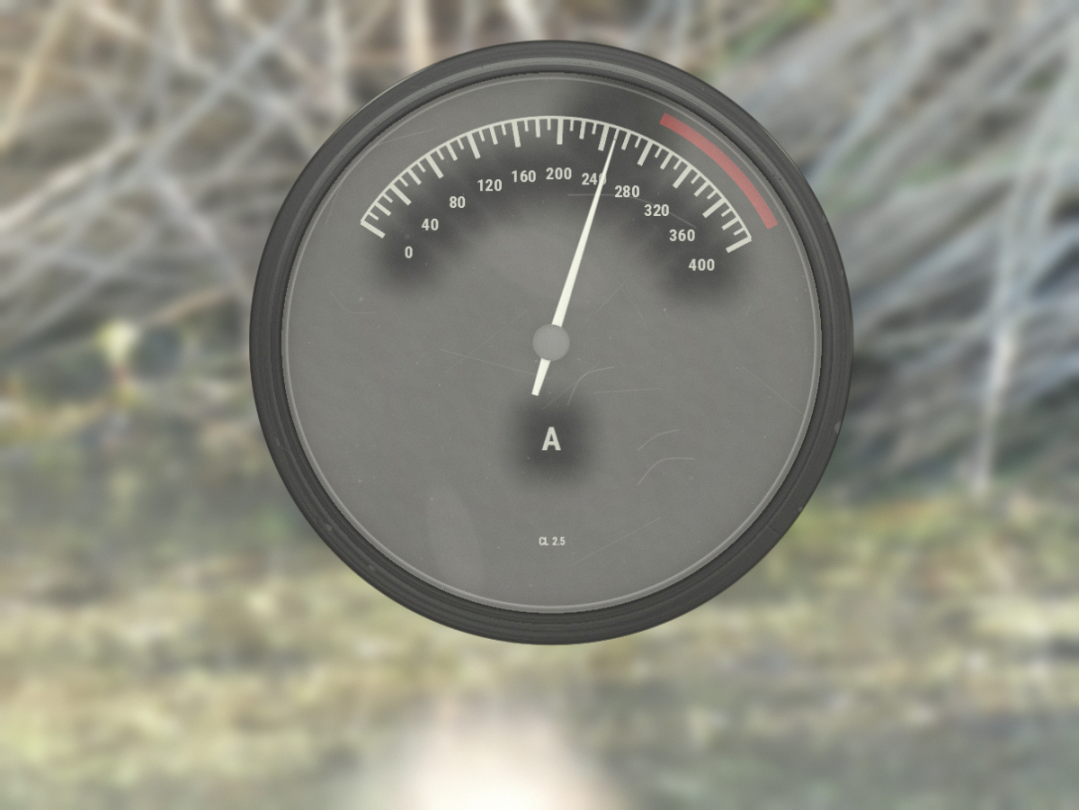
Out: 250
